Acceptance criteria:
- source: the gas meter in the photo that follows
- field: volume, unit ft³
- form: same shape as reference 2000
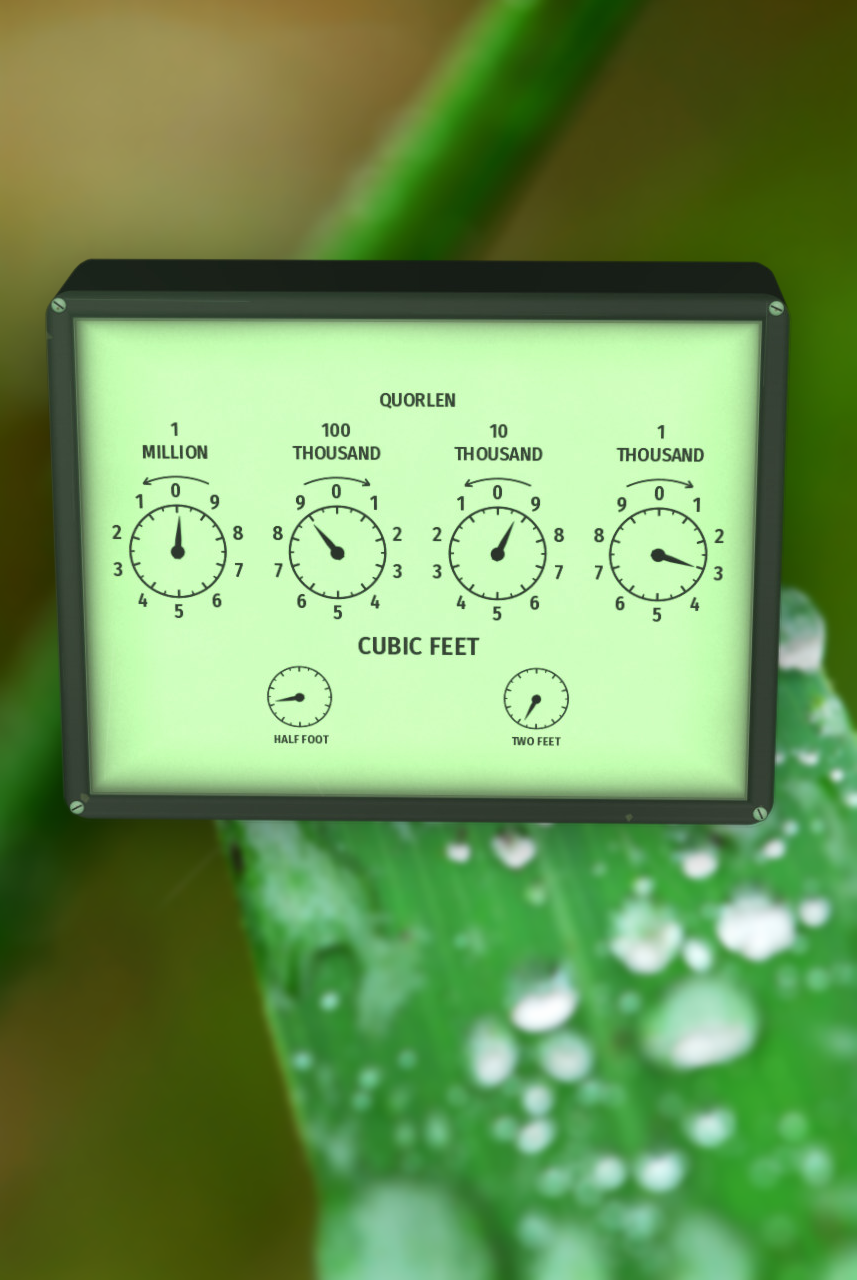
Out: 989300
